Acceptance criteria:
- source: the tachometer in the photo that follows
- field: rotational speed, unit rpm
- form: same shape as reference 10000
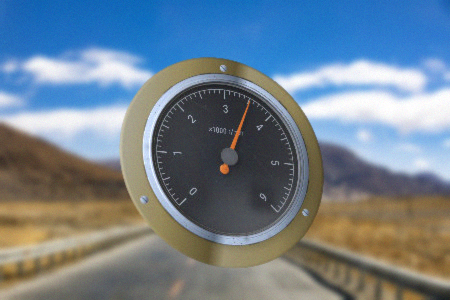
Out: 3500
